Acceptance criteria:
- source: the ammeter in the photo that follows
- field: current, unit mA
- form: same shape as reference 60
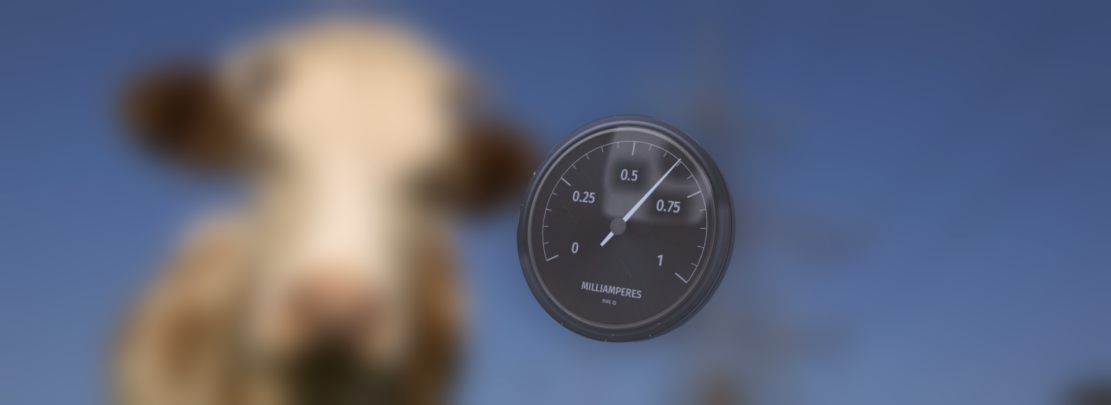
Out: 0.65
